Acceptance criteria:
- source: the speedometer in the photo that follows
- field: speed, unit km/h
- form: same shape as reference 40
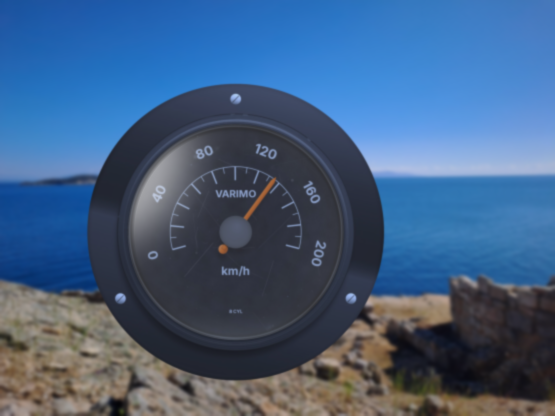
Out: 135
